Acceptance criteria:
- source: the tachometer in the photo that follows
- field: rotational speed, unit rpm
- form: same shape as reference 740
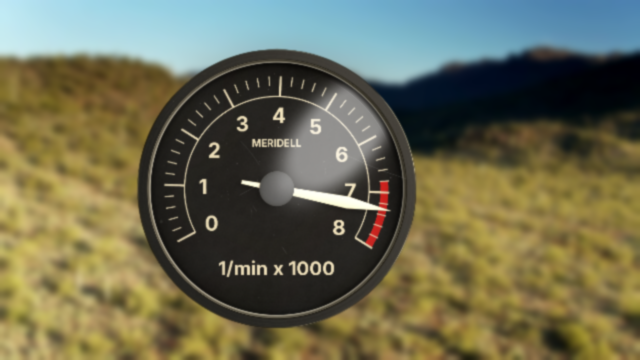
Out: 7300
